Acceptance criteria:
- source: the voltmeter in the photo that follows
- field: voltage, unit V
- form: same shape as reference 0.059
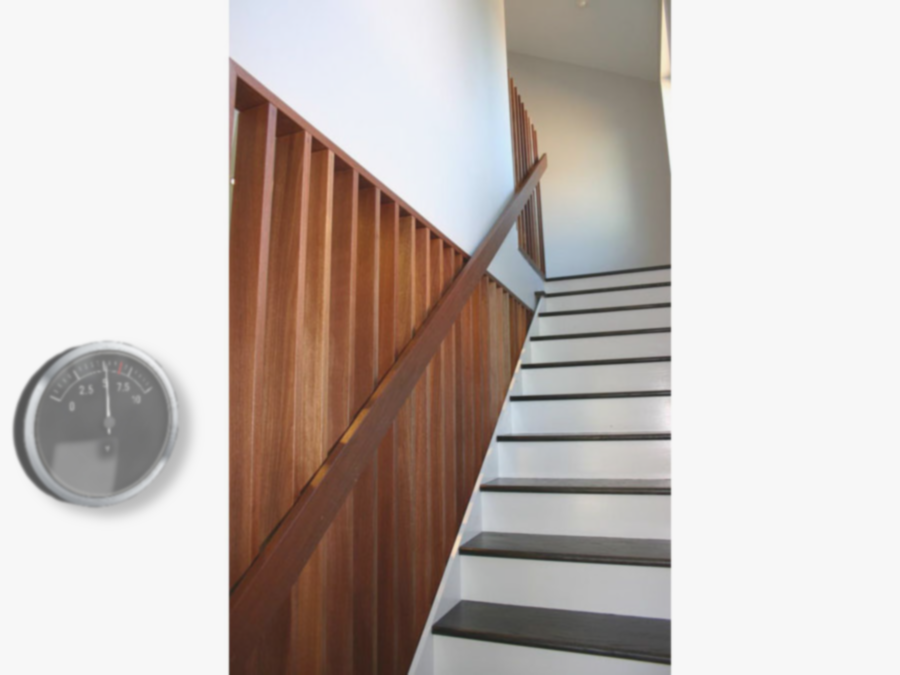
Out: 5
